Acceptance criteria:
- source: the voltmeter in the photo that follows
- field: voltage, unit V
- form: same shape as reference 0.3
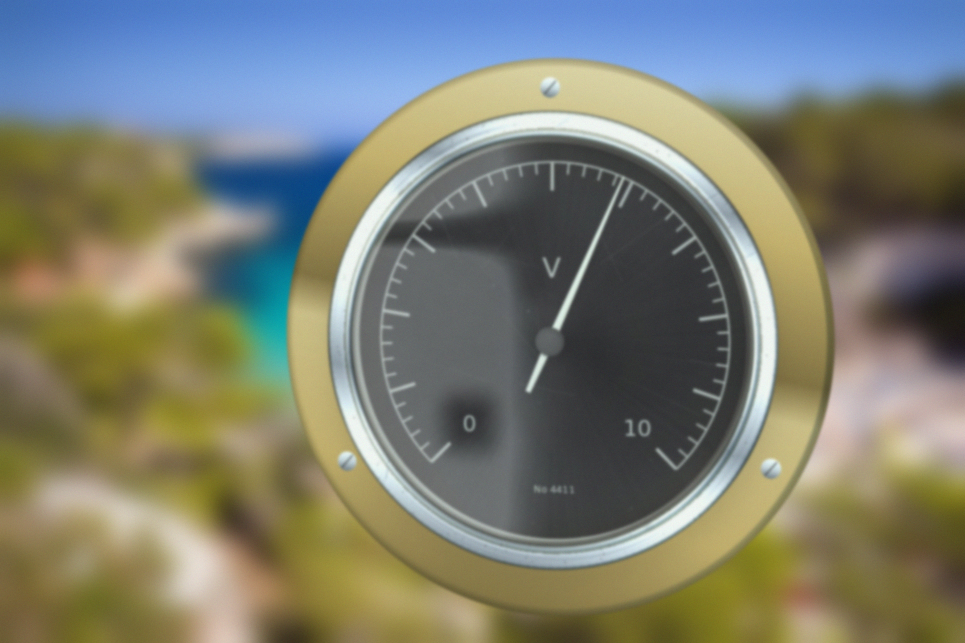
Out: 5.9
